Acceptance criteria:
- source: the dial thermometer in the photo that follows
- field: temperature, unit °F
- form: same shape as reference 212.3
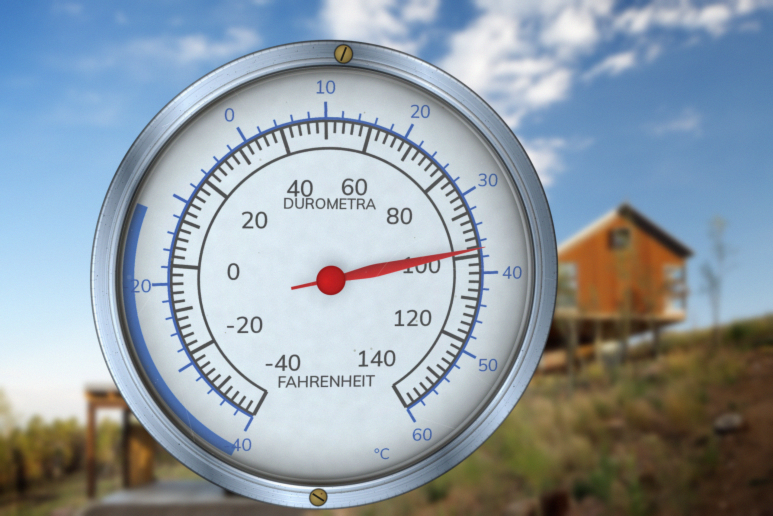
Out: 98
